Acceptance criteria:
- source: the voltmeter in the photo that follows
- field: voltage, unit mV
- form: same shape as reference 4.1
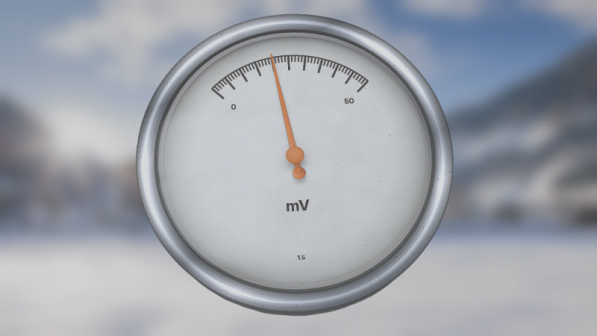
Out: 20
